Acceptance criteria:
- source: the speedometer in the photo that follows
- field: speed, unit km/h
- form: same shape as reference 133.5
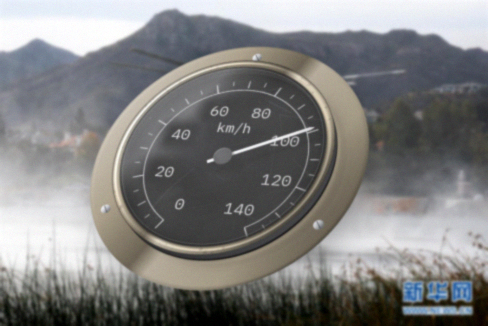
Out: 100
